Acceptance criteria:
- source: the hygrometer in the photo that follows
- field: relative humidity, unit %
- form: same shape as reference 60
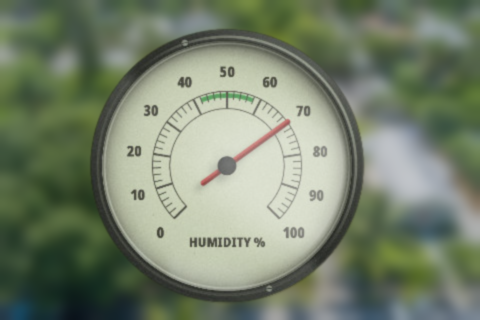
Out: 70
